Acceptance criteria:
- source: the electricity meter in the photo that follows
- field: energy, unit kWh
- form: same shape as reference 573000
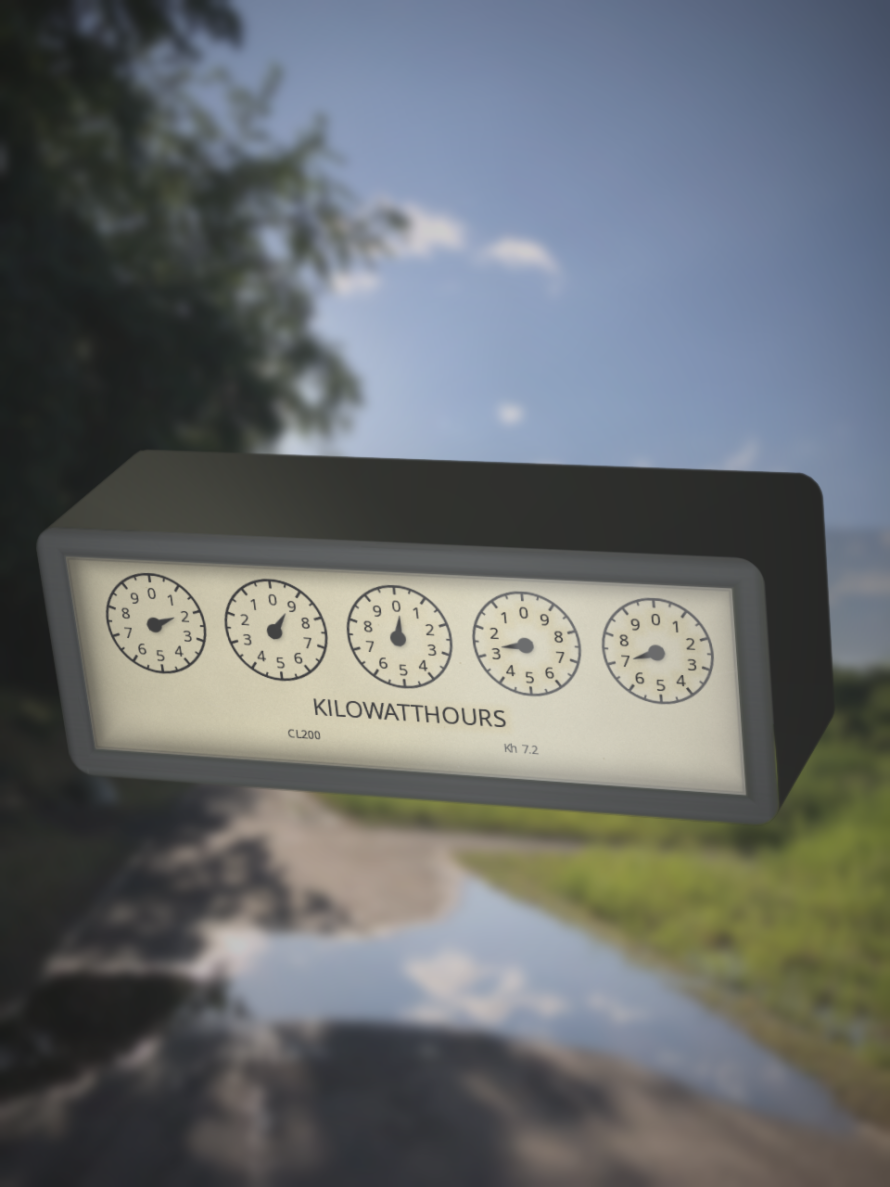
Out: 19027
